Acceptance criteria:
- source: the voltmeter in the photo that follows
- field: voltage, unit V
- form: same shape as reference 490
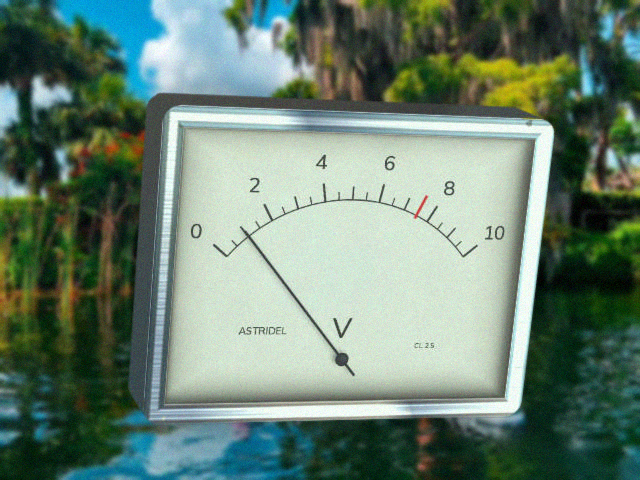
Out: 1
